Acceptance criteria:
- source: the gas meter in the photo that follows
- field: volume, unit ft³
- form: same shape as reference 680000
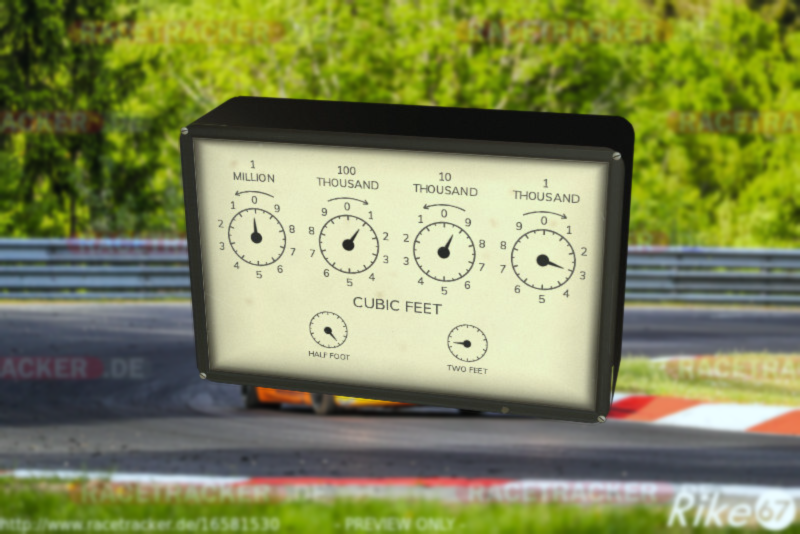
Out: 9300
